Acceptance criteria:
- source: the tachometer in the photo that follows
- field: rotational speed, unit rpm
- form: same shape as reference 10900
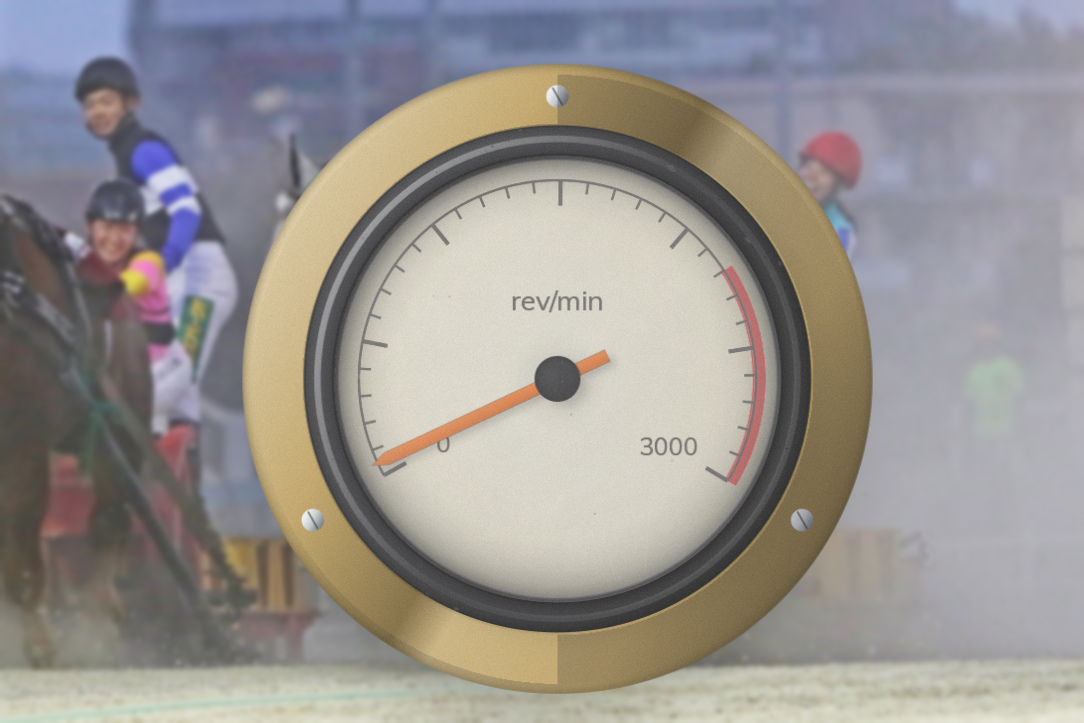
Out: 50
